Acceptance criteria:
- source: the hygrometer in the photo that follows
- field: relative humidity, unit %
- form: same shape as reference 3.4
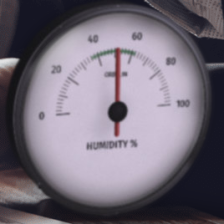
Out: 50
